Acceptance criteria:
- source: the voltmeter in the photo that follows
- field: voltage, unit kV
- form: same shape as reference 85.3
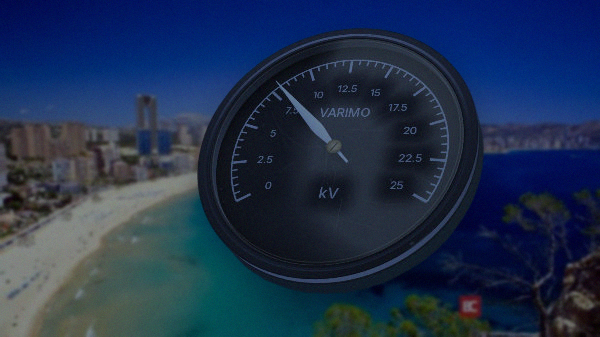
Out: 8
